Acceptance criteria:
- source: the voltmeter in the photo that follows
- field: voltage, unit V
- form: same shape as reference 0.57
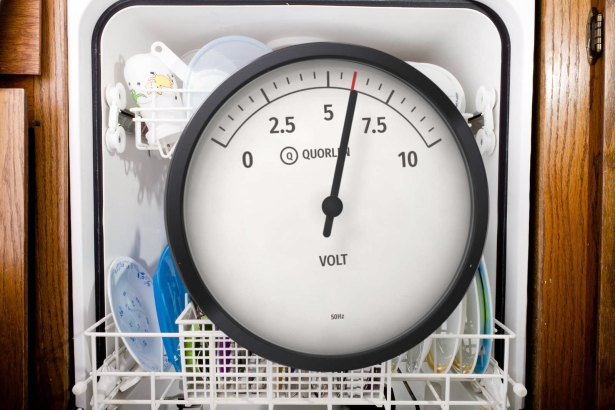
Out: 6
